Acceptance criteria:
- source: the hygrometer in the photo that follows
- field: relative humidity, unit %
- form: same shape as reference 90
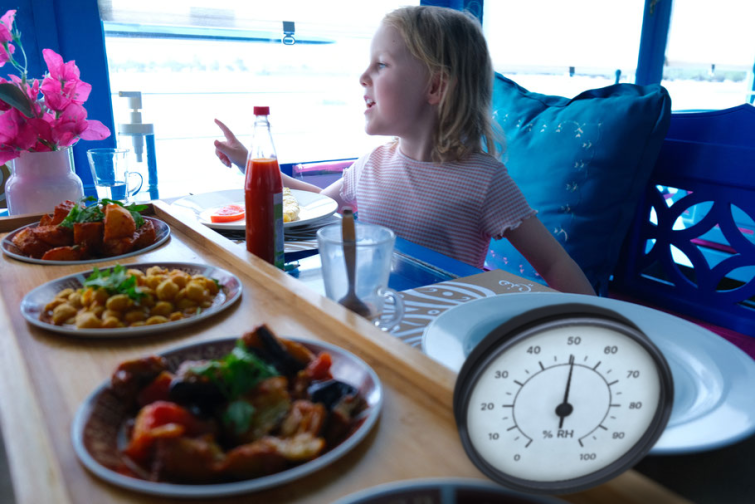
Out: 50
